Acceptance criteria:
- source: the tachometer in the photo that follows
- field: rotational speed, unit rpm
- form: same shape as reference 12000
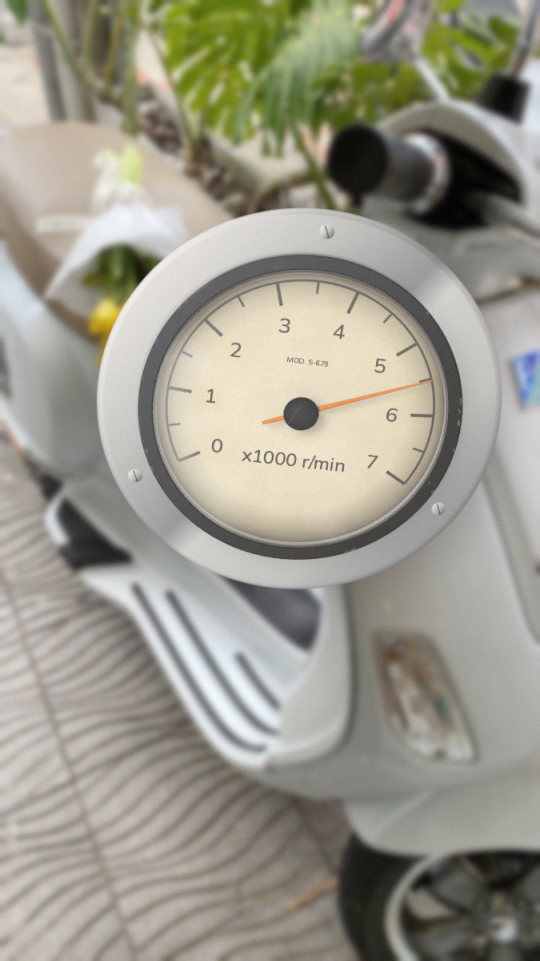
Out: 5500
